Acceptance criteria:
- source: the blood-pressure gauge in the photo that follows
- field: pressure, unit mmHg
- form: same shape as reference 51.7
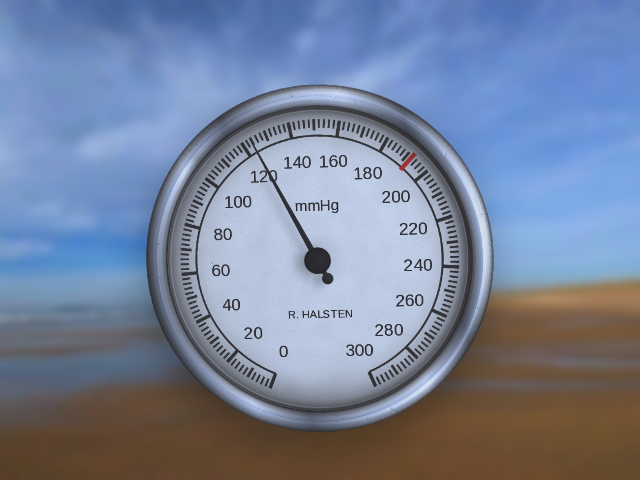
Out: 124
